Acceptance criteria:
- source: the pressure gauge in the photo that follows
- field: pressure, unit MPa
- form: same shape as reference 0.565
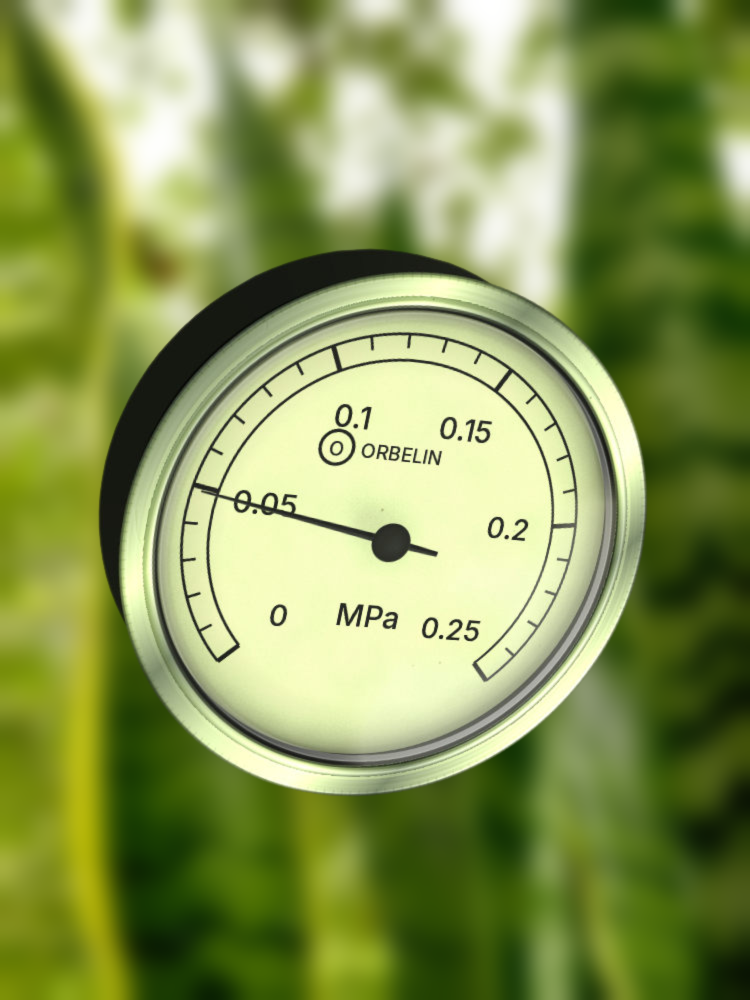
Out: 0.05
